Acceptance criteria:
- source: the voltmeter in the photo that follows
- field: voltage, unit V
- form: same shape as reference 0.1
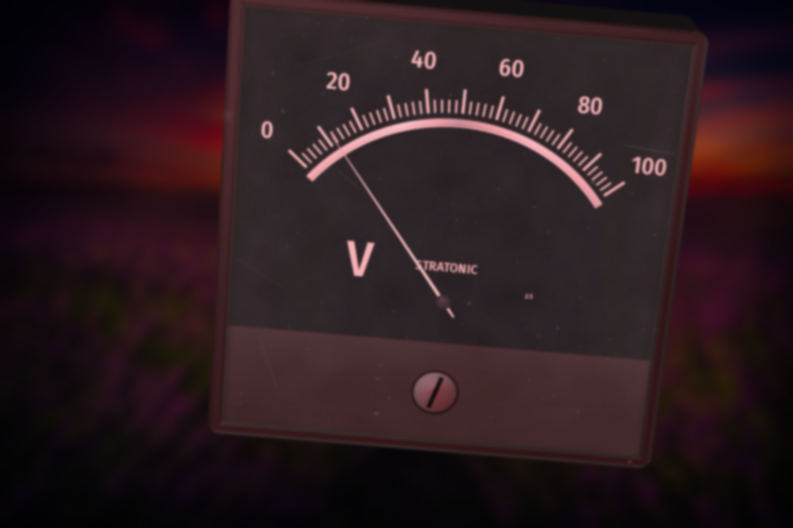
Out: 12
